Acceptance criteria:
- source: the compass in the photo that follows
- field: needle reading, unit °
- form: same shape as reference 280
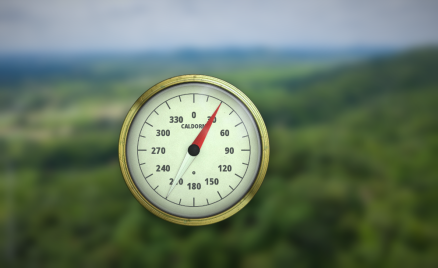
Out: 30
